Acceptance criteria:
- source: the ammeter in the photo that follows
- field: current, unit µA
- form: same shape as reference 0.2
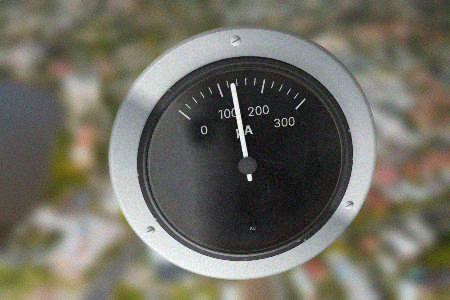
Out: 130
